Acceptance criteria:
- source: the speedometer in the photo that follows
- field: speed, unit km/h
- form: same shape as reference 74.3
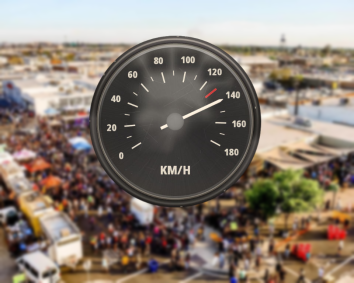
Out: 140
